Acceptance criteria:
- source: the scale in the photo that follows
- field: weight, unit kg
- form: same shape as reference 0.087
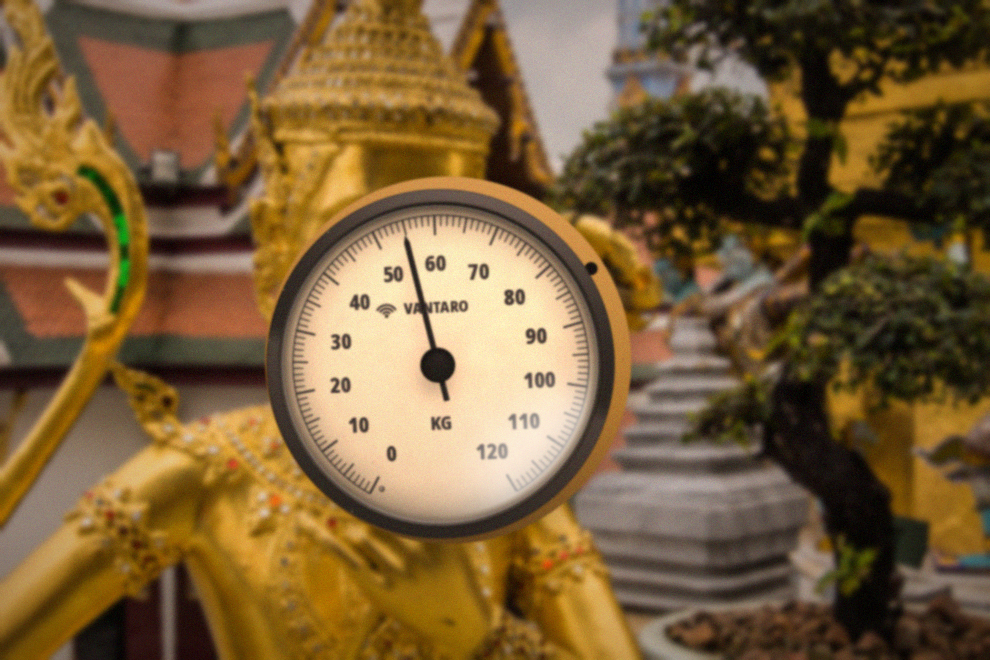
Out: 55
